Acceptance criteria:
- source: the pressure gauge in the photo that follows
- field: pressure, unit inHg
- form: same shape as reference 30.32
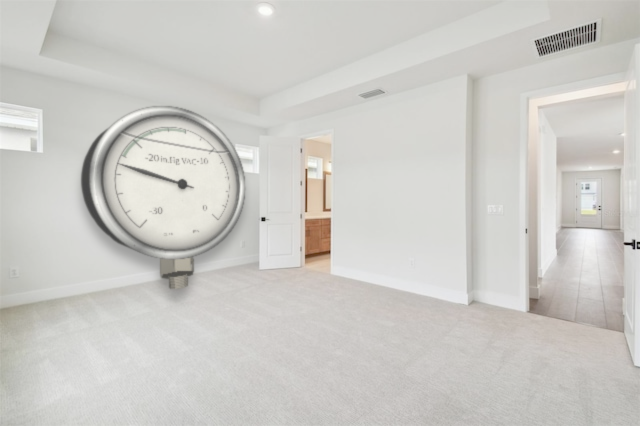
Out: -23
